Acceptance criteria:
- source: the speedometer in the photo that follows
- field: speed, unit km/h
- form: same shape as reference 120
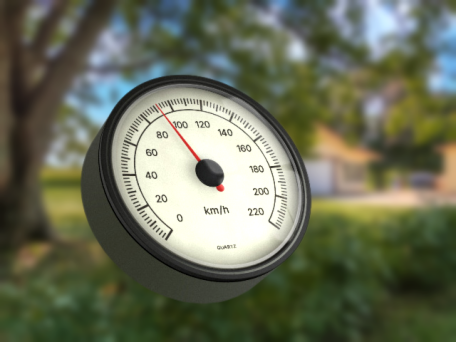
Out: 90
